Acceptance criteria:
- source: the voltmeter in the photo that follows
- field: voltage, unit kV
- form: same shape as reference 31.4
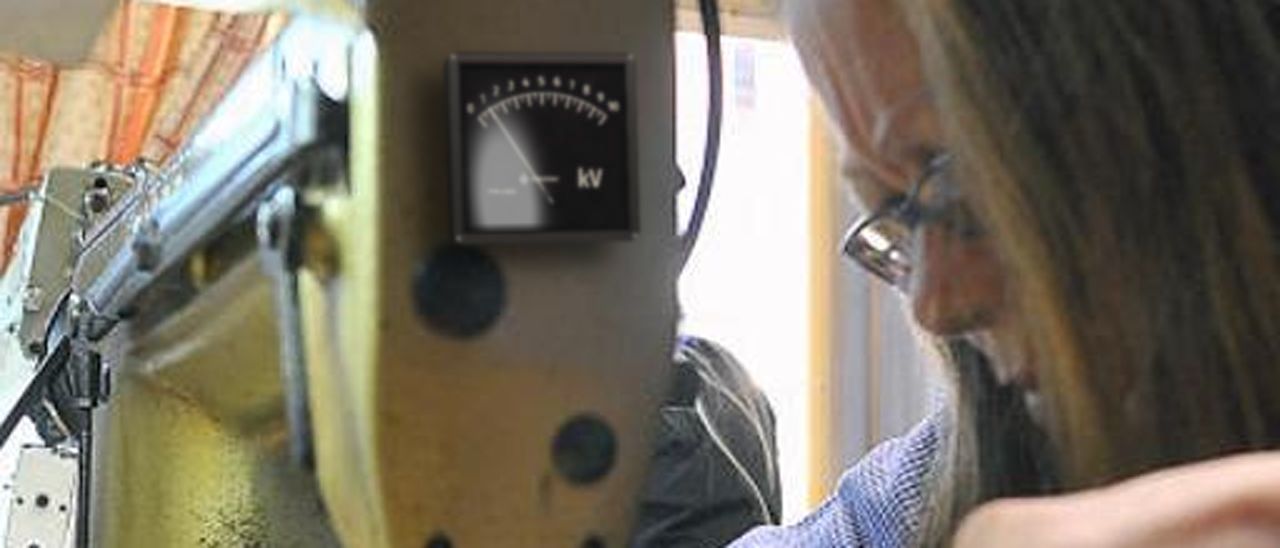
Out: 1
